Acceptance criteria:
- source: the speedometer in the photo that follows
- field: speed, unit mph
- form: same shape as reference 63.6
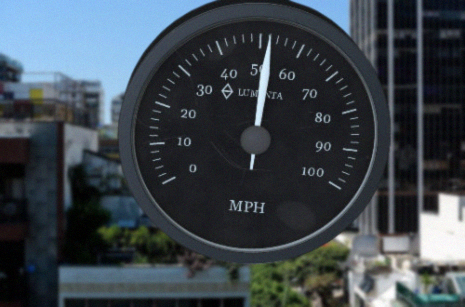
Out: 52
